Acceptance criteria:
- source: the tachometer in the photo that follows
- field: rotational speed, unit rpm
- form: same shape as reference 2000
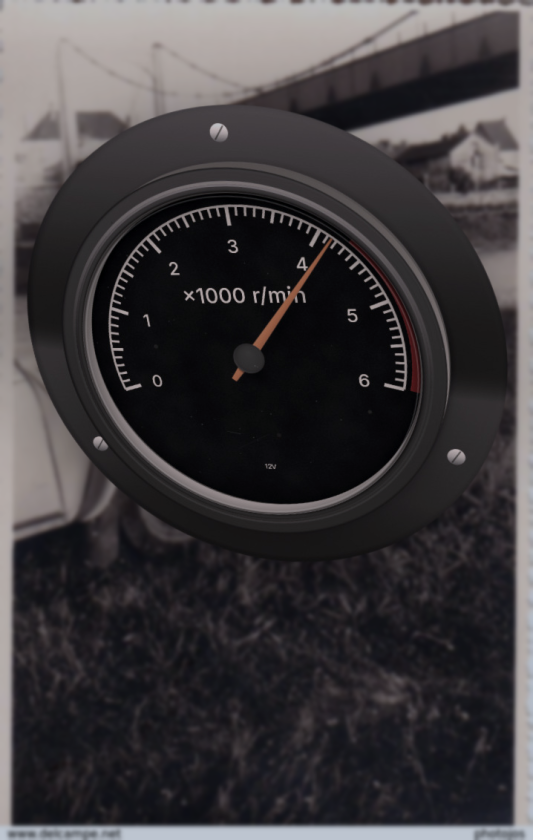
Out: 4150
